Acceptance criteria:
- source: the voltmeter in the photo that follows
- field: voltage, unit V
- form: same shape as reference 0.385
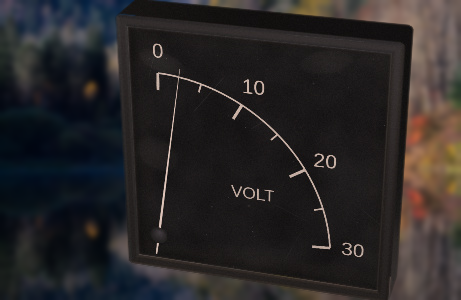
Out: 2.5
